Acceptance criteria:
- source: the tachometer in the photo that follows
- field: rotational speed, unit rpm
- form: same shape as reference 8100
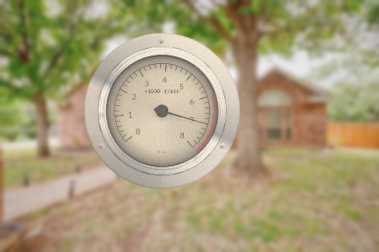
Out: 7000
